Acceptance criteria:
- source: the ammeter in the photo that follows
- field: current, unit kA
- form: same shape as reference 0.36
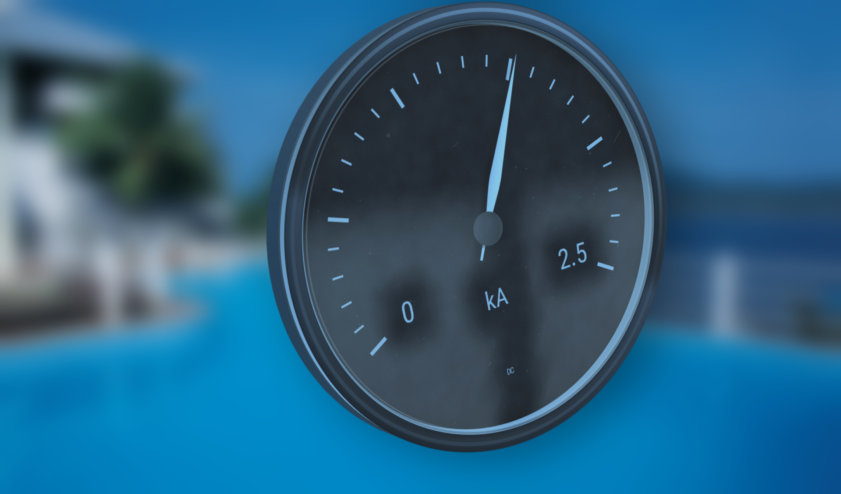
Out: 1.5
